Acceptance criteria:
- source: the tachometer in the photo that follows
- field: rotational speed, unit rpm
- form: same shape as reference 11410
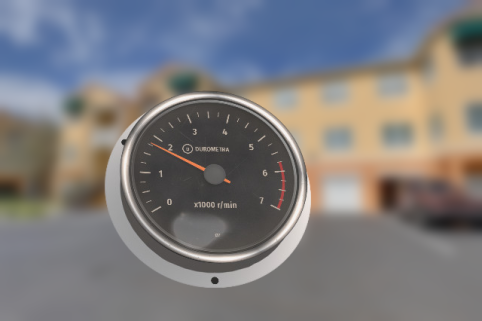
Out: 1750
